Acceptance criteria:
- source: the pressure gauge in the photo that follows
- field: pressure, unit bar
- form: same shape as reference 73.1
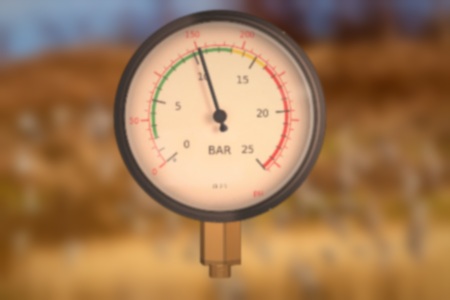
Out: 10.5
